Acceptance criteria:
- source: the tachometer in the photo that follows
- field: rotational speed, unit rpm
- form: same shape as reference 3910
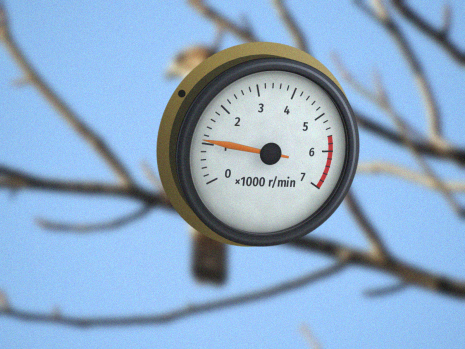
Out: 1100
